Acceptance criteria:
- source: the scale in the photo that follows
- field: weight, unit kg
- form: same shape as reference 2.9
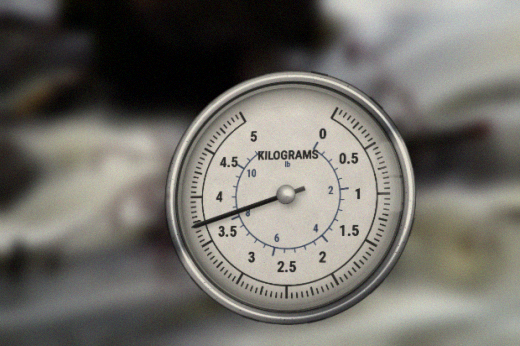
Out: 3.7
